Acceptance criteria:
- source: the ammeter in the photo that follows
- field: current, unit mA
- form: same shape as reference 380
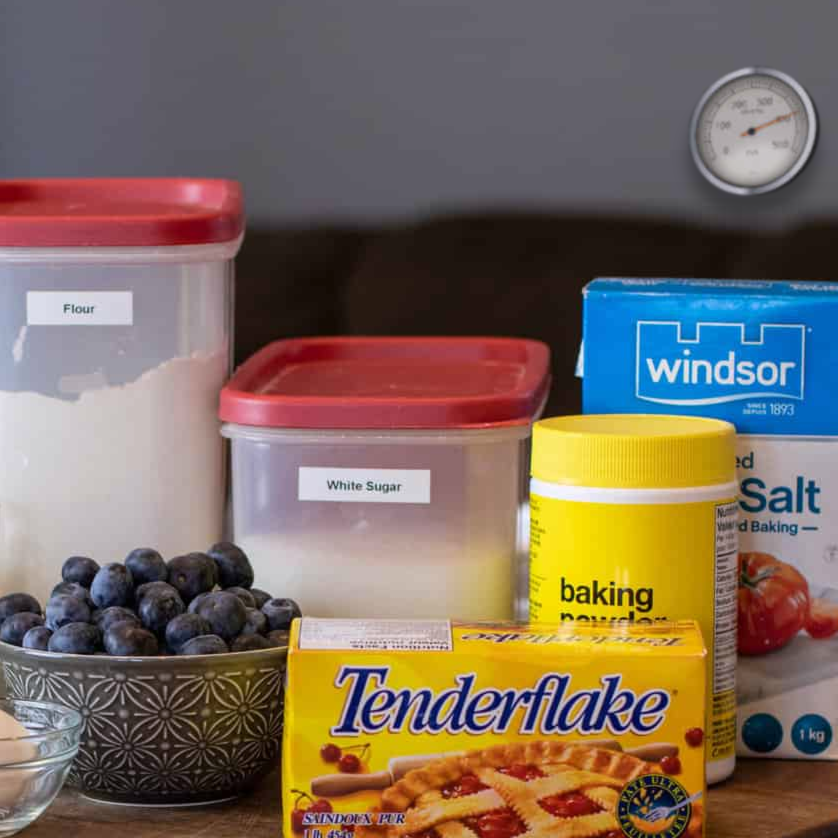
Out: 400
